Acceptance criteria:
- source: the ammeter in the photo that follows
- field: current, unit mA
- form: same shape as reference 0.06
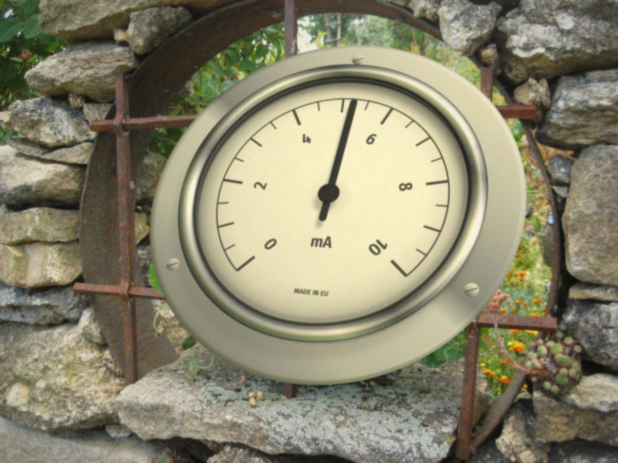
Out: 5.25
